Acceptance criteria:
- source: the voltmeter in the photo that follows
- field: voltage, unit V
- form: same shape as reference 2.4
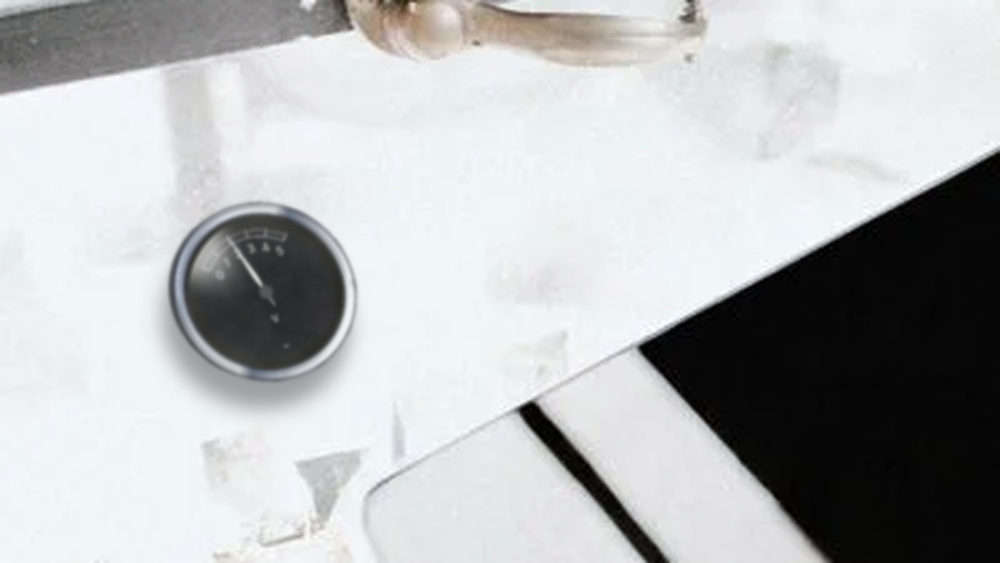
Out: 2
